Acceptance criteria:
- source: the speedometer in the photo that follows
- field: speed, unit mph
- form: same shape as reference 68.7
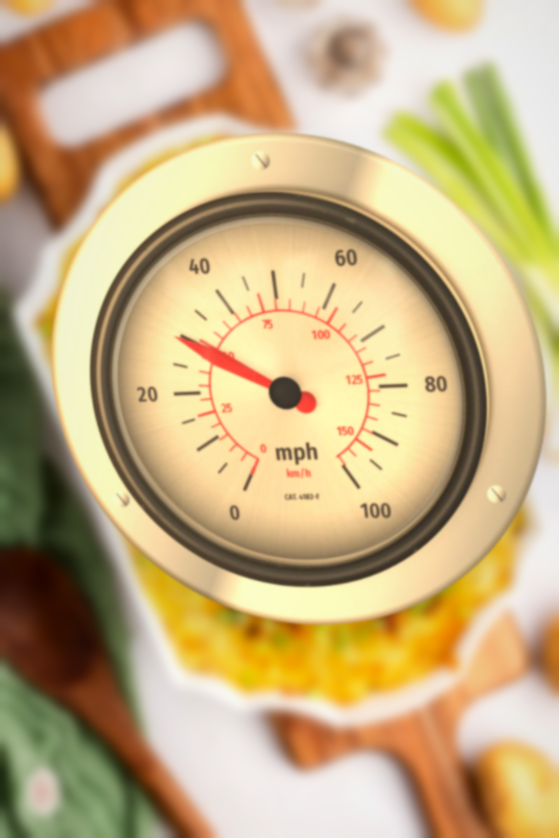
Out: 30
